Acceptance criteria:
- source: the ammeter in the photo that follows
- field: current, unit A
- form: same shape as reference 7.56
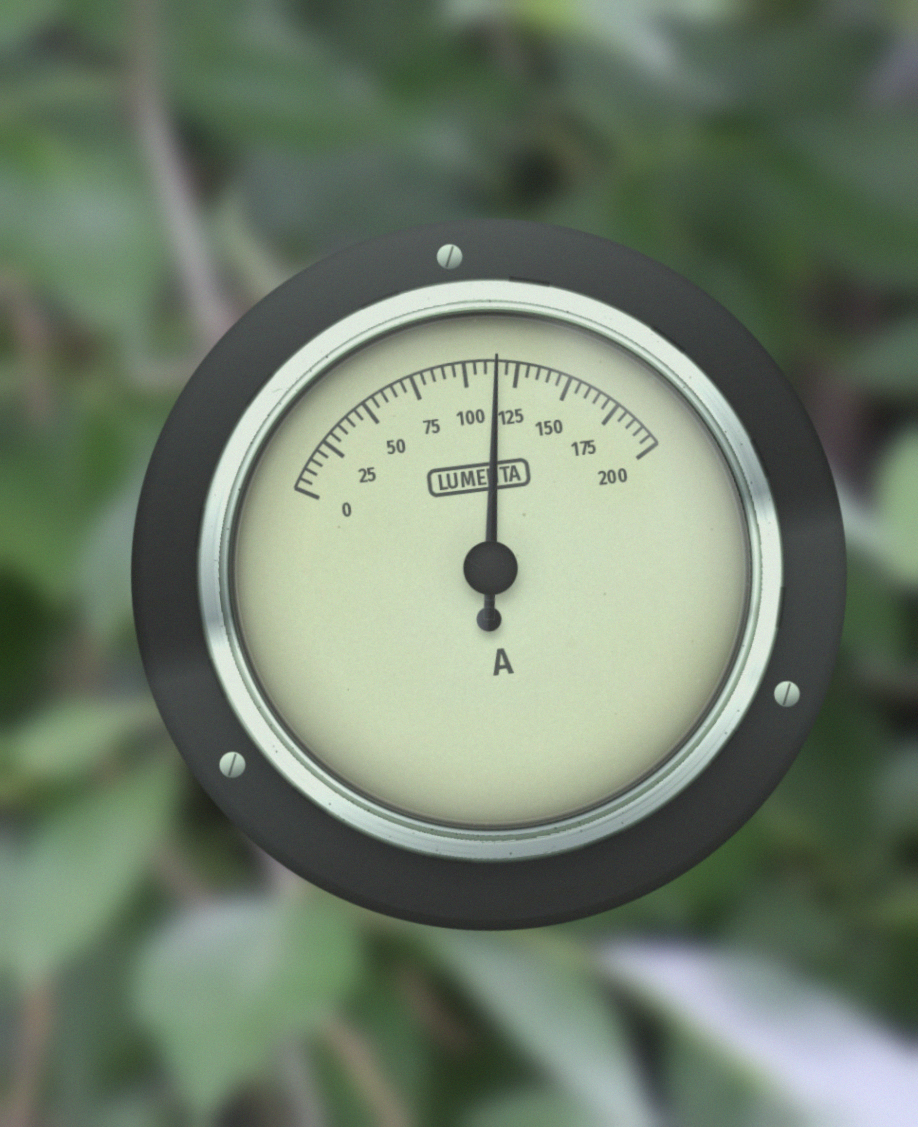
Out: 115
